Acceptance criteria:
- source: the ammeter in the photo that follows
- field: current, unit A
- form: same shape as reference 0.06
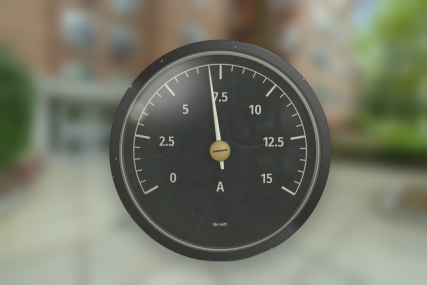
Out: 7
